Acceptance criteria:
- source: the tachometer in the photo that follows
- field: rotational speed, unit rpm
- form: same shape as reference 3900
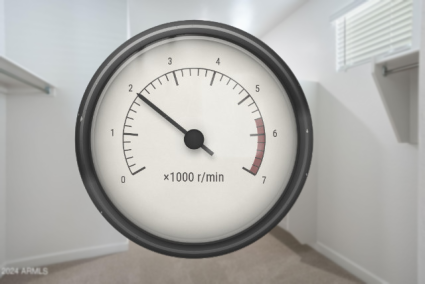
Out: 2000
